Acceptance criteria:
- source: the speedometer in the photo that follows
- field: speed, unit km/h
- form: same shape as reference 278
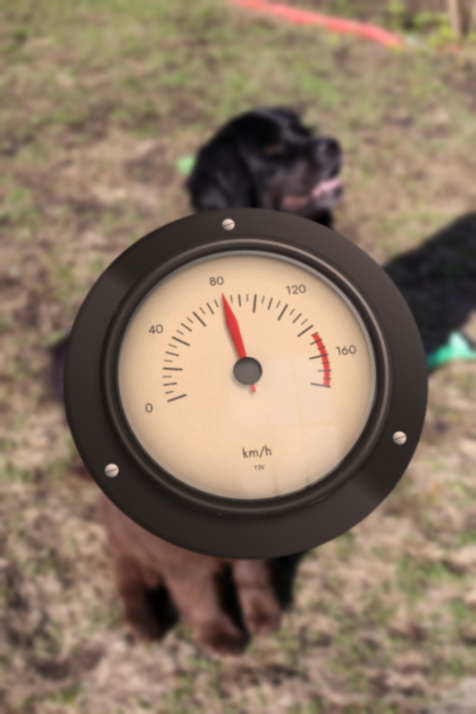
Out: 80
